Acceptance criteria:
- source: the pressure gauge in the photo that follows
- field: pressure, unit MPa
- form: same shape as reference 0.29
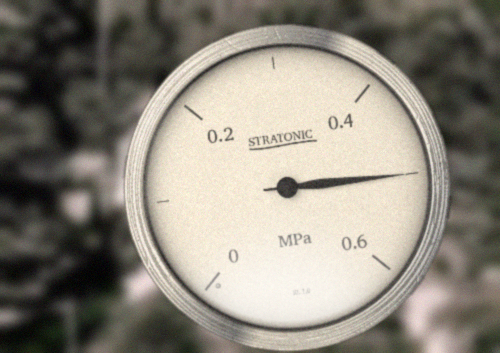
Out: 0.5
